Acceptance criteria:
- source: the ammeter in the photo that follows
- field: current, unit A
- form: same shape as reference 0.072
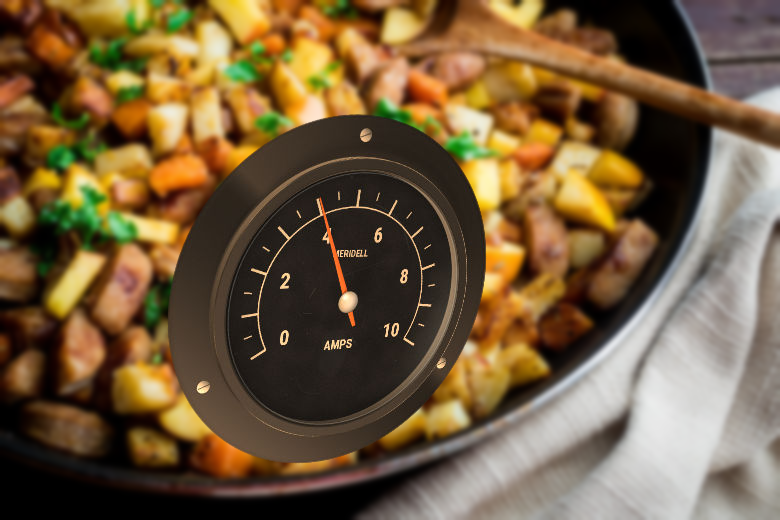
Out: 4
